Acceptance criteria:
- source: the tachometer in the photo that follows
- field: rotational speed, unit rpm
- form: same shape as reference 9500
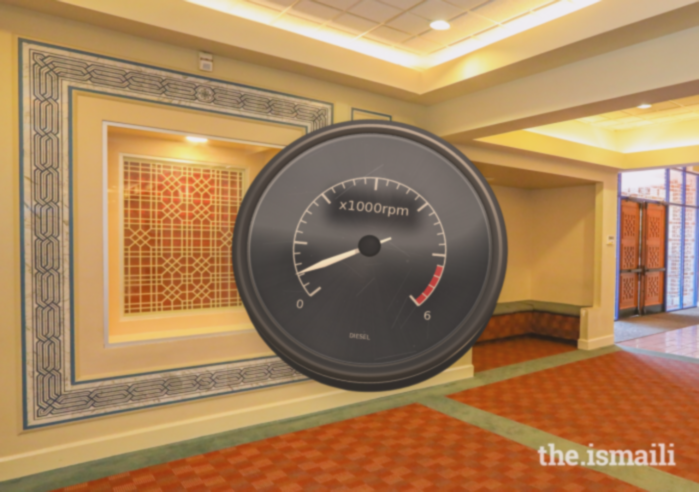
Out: 400
